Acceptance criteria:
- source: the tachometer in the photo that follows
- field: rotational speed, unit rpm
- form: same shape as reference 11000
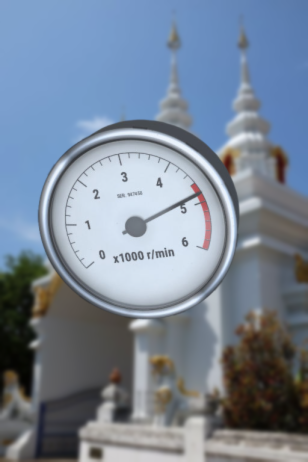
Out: 4800
